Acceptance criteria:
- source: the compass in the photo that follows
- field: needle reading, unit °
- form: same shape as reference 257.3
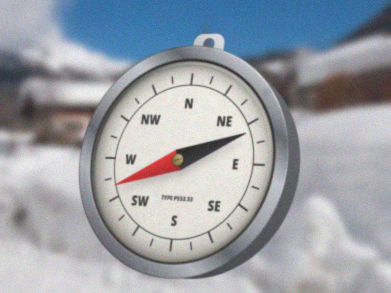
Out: 247.5
